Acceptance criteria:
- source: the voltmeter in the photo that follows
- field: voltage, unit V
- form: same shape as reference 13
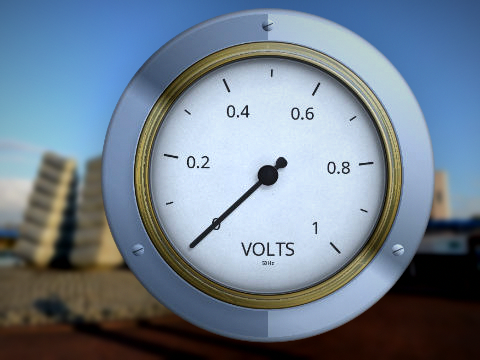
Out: 0
